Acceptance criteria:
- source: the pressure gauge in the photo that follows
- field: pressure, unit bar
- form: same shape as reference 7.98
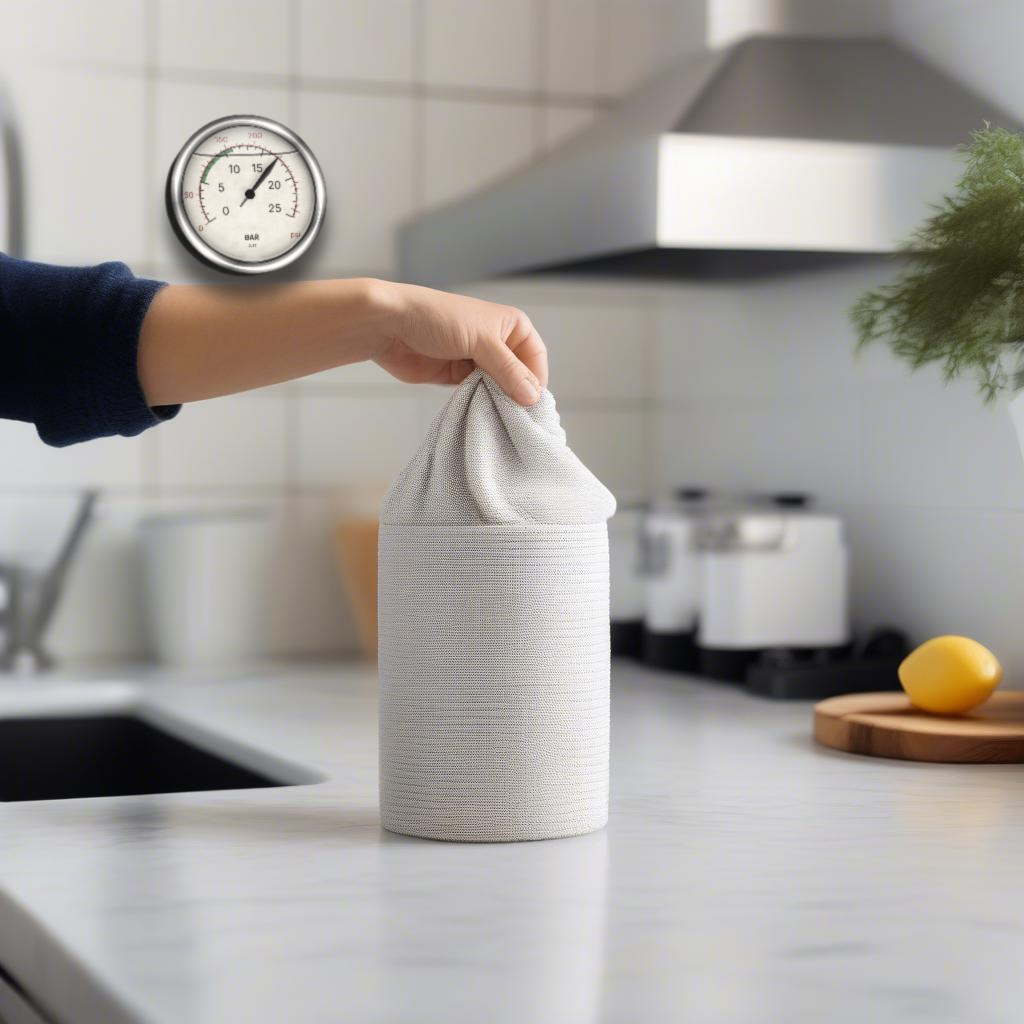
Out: 17
